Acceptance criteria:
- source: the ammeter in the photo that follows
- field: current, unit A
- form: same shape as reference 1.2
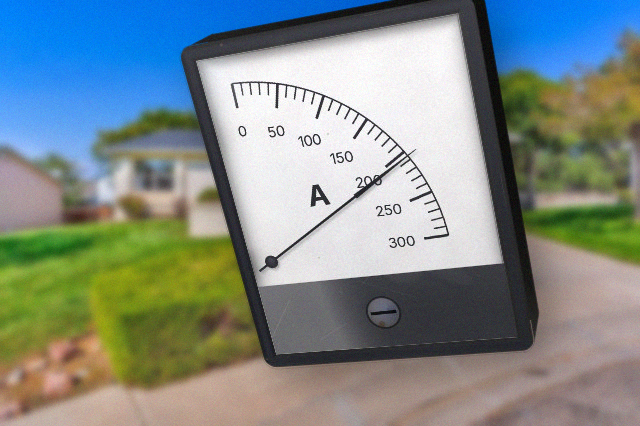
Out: 205
